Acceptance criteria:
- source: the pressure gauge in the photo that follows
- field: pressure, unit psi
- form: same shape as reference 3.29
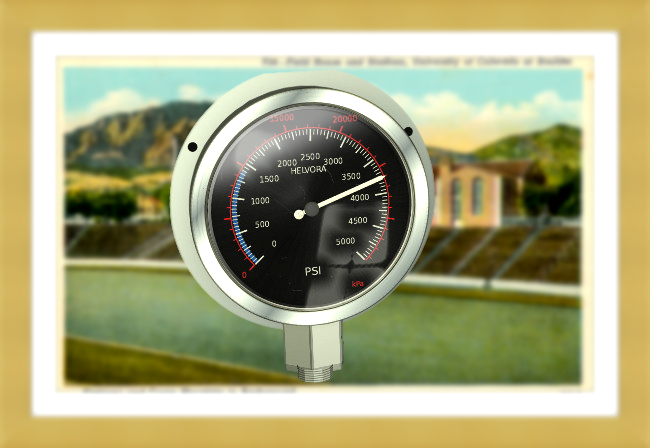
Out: 3750
